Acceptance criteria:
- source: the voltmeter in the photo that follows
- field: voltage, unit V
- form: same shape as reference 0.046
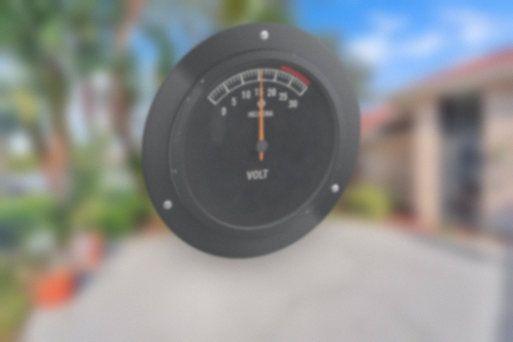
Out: 15
